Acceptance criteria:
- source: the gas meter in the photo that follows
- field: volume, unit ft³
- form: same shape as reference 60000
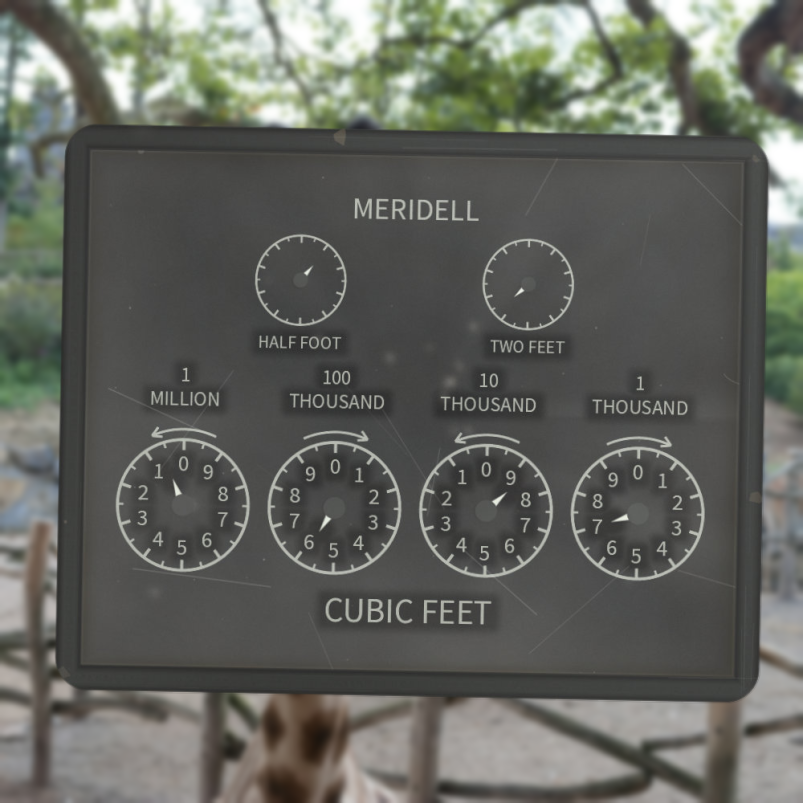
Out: 58700
